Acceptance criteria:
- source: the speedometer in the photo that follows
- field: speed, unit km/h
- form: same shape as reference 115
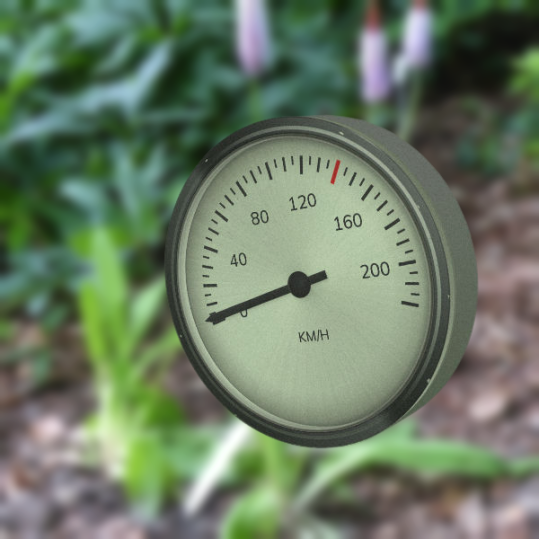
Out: 2.5
